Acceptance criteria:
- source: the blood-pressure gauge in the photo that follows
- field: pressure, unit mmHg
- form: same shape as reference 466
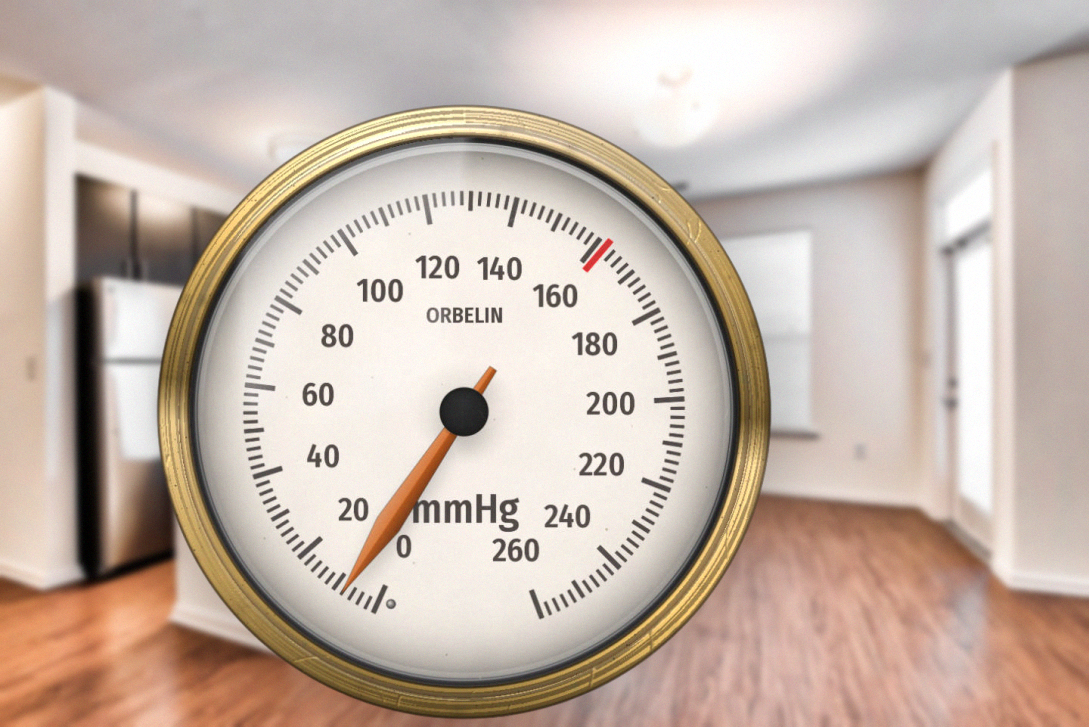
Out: 8
